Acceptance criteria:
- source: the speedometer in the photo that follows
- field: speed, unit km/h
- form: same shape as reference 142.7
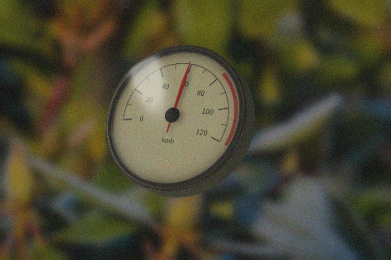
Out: 60
